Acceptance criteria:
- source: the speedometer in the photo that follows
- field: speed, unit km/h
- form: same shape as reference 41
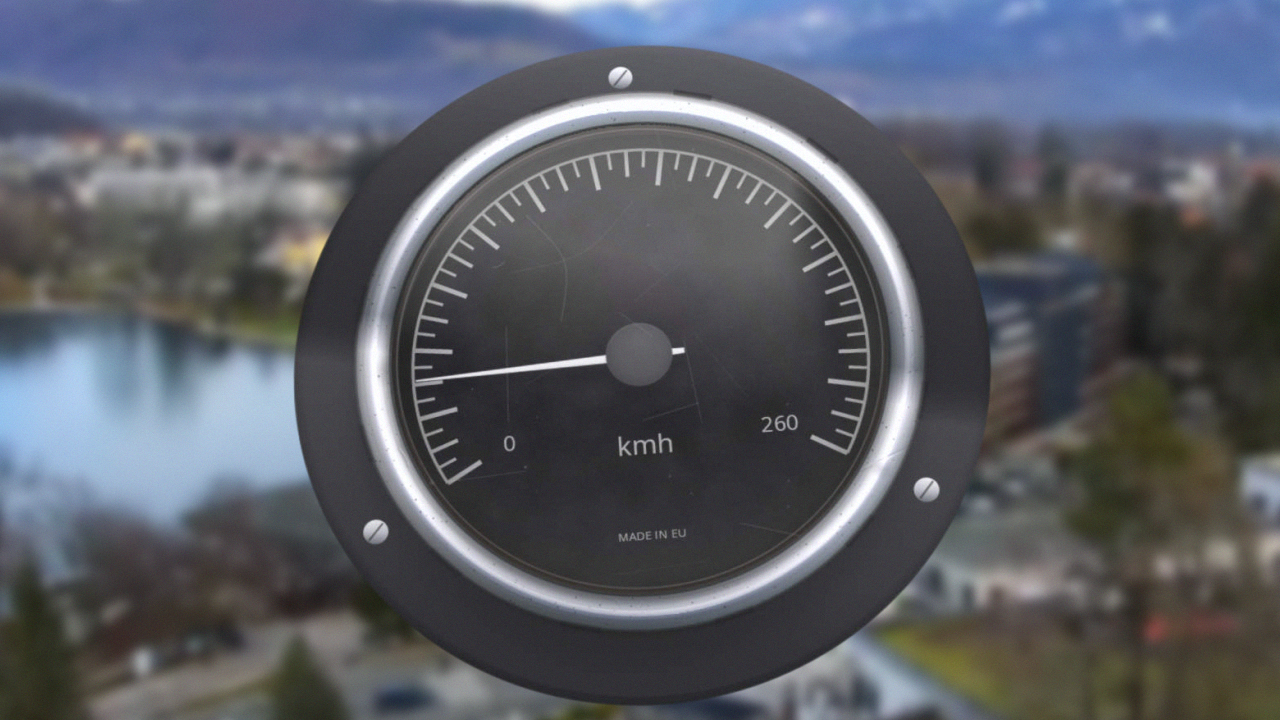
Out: 30
